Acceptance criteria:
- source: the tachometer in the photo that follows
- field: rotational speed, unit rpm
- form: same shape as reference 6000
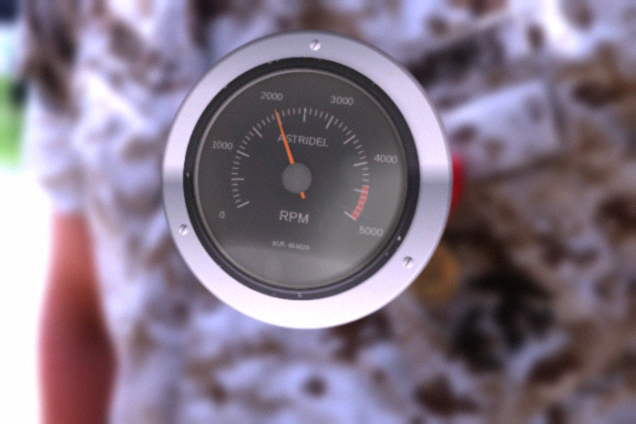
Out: 2000
